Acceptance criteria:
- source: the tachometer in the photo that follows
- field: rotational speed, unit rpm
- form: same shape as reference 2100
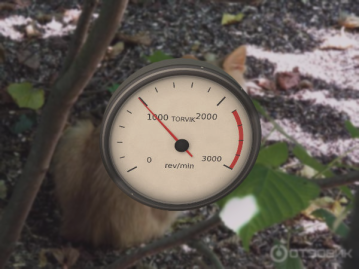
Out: 1000
